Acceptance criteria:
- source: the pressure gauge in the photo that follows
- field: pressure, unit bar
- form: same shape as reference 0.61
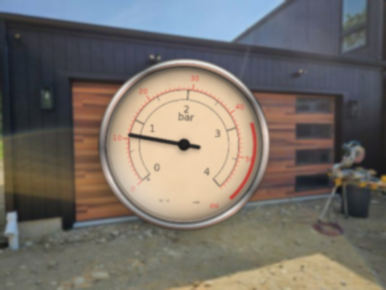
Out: 0.75
